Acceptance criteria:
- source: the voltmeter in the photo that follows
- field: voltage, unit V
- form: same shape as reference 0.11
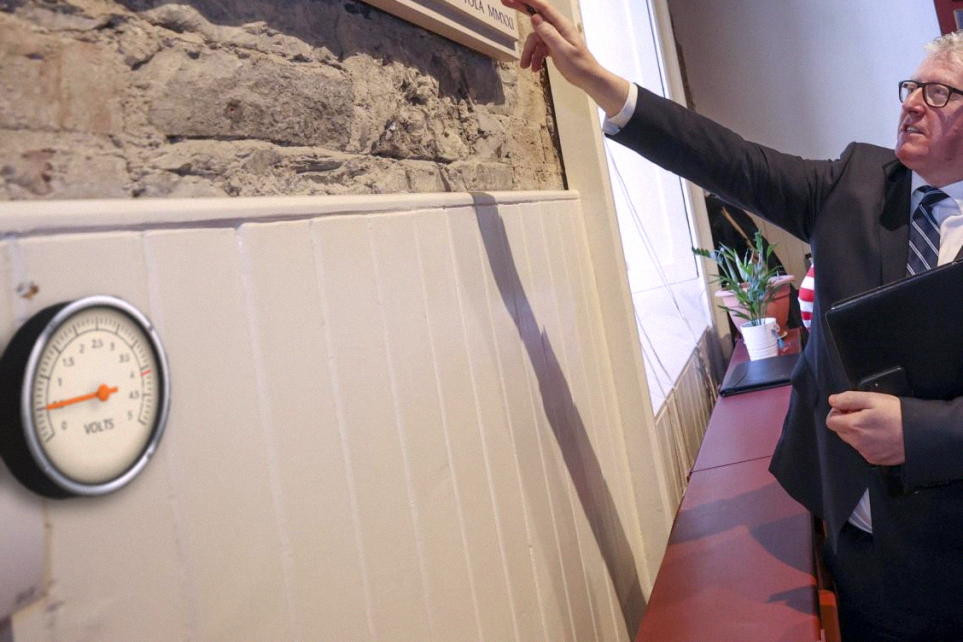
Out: 0.5
